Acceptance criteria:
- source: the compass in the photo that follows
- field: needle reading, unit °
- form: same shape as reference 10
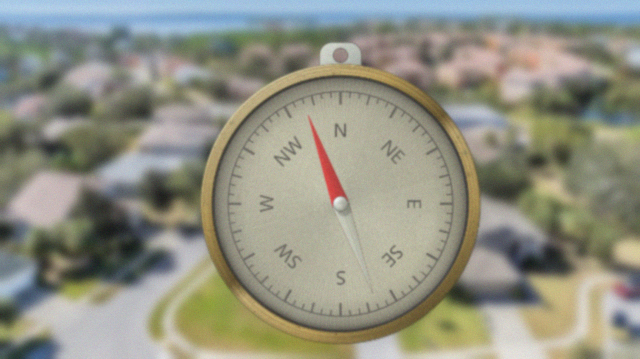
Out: 340
